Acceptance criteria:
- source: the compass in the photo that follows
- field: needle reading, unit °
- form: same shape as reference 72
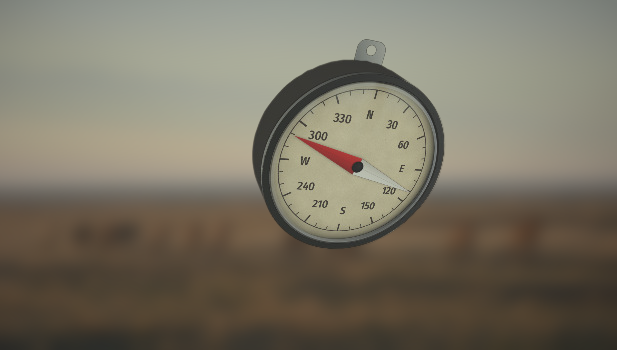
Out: 290
